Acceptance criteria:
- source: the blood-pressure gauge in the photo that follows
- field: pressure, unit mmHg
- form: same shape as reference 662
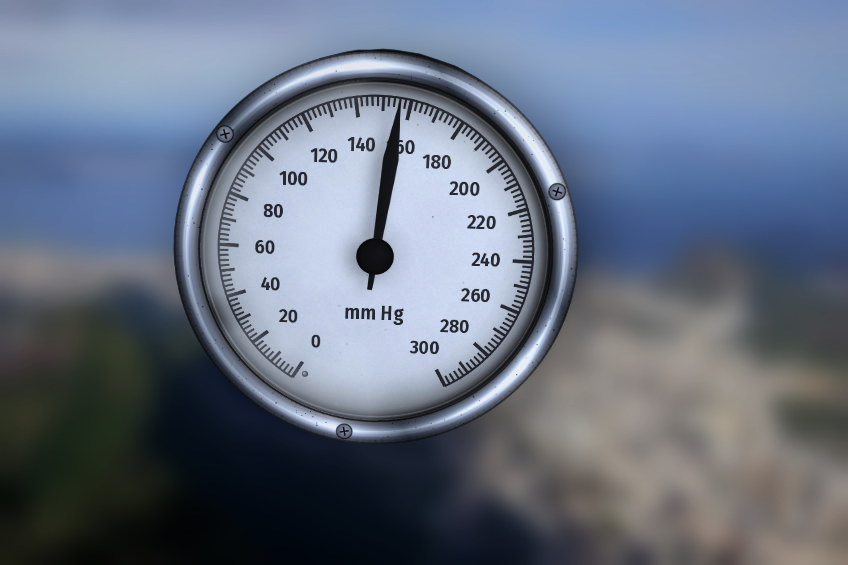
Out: 156
